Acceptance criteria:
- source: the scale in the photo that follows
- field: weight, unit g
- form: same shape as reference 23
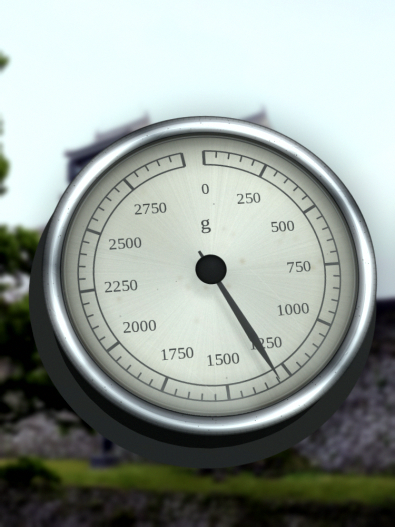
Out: 1300
